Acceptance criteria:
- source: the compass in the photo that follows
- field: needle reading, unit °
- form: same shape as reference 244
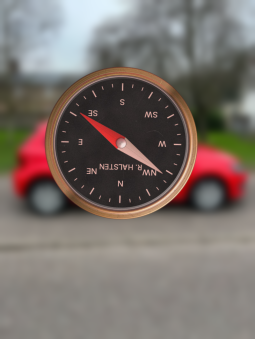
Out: 125
